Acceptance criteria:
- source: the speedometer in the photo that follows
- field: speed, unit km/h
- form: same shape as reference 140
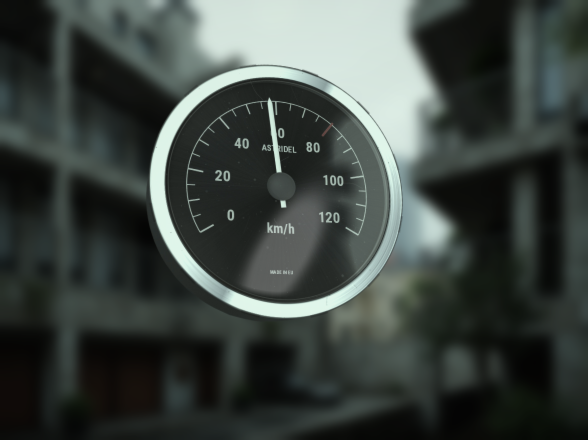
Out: 57.5
